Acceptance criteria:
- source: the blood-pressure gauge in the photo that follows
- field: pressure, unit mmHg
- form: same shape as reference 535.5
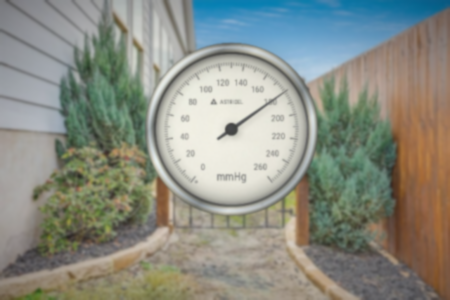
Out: 180
